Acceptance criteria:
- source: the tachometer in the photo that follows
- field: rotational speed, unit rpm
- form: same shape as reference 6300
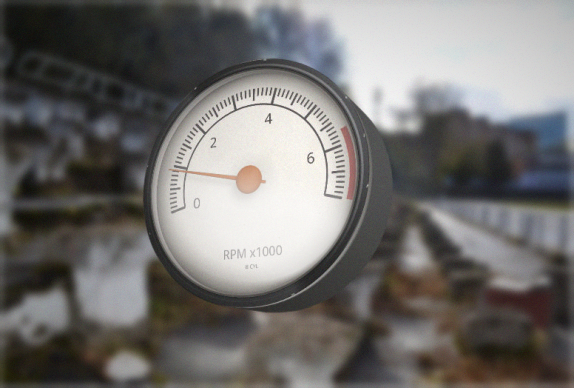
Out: 900
